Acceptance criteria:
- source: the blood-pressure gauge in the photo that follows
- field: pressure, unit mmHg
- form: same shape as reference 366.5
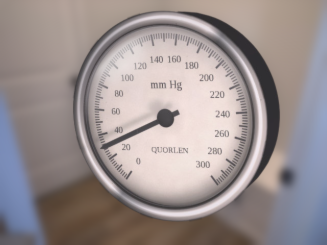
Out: 30
